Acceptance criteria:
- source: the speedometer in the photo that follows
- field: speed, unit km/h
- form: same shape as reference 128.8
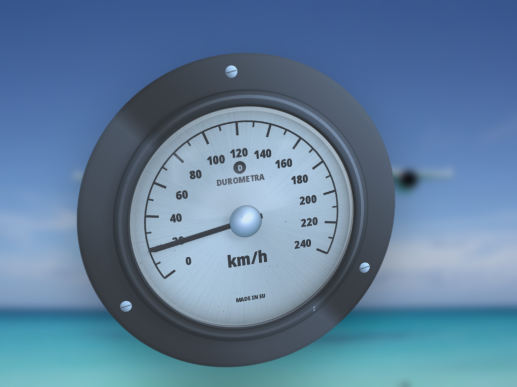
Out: 20
